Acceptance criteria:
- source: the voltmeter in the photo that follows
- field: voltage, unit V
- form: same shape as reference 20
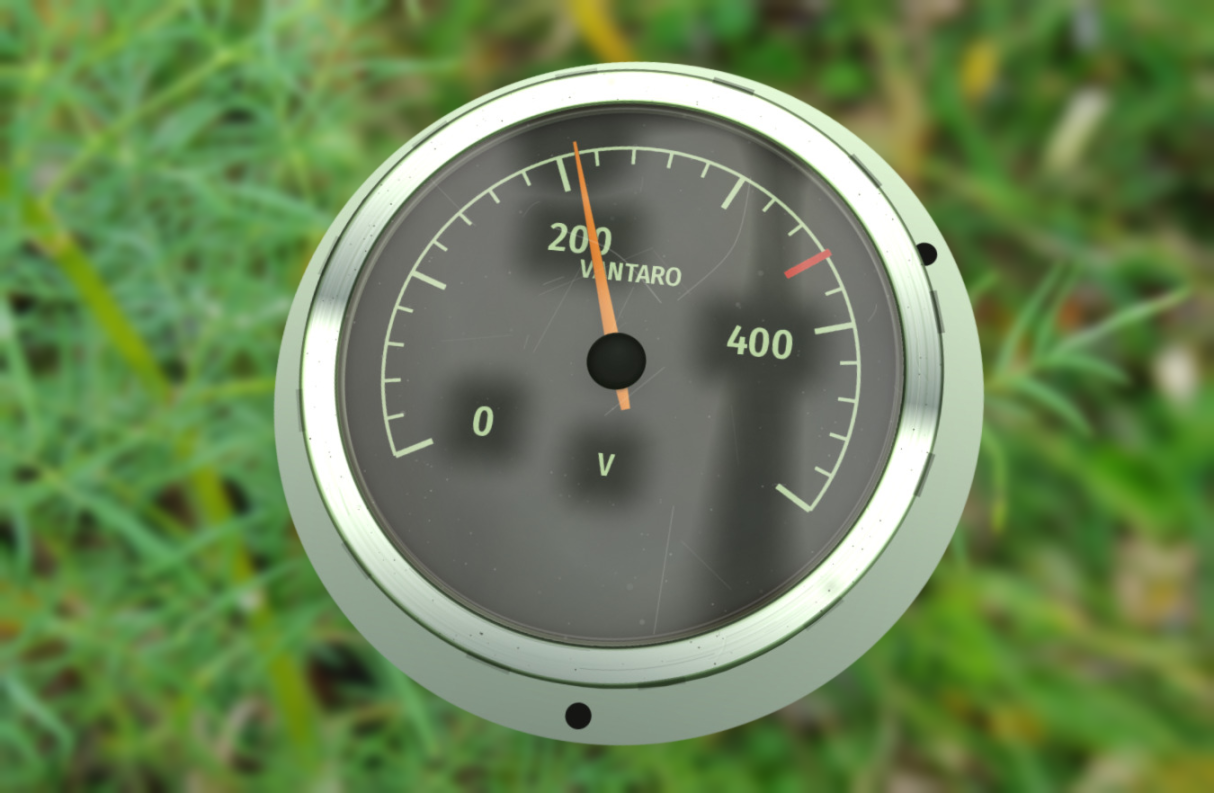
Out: 210
